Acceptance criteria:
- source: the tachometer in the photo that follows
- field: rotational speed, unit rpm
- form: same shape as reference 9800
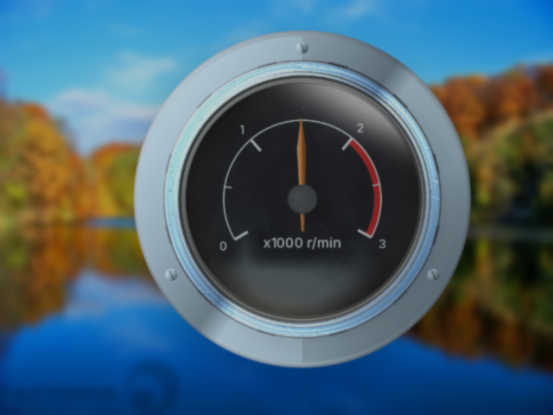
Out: 1500
